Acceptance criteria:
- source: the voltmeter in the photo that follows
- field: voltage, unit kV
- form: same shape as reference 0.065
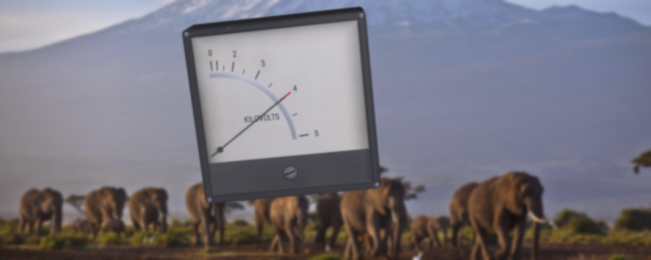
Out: 4
